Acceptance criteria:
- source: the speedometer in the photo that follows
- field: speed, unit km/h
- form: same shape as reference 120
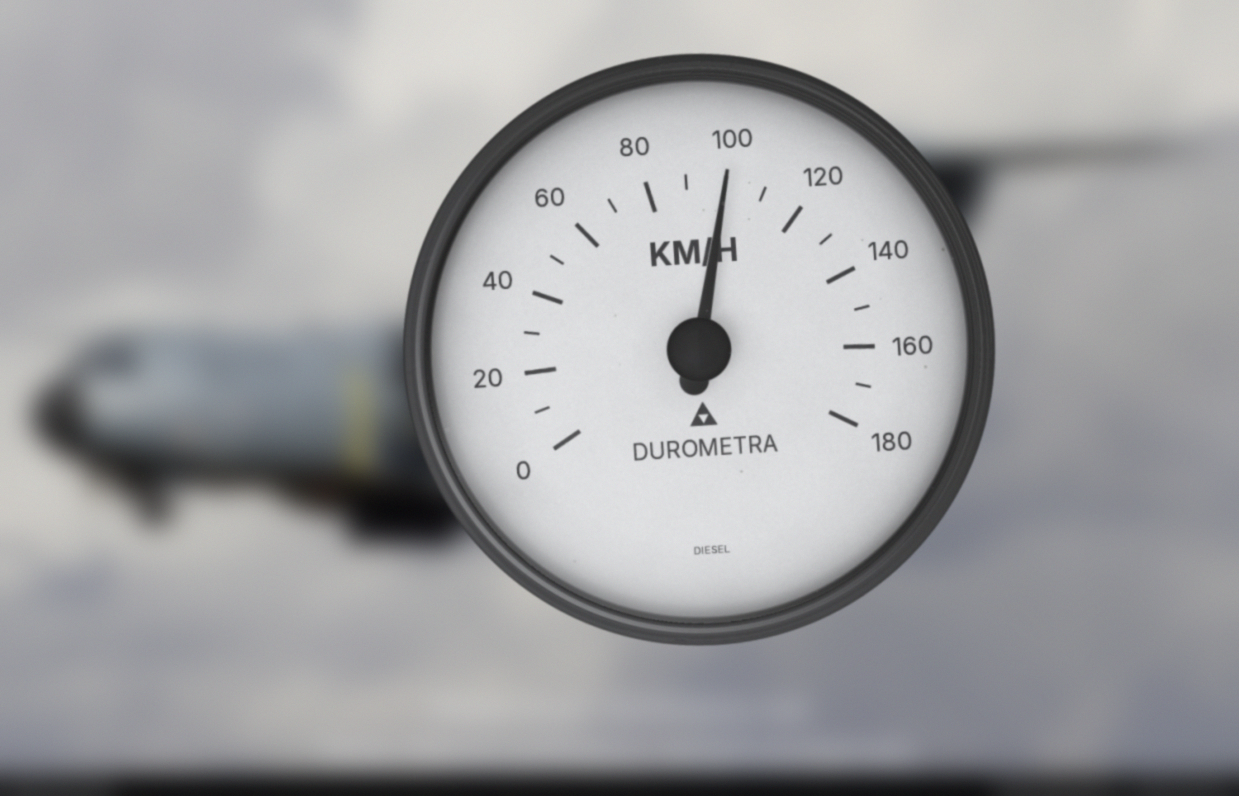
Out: 100
